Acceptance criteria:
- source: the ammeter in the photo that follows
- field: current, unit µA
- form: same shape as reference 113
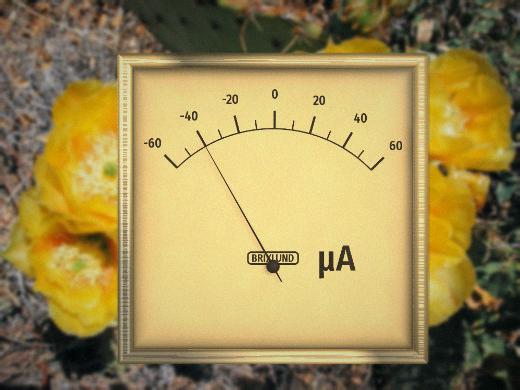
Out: -40
